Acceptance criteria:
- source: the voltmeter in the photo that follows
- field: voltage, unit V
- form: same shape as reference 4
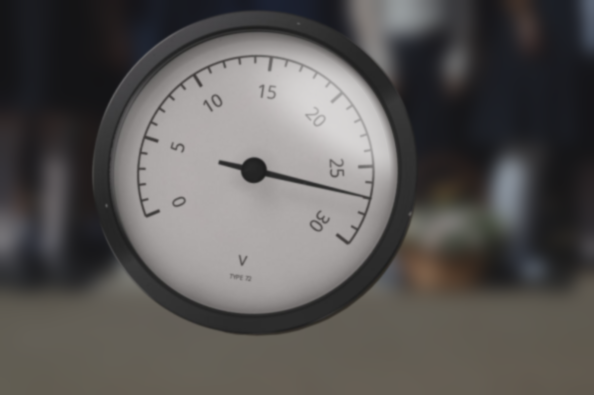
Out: 27
